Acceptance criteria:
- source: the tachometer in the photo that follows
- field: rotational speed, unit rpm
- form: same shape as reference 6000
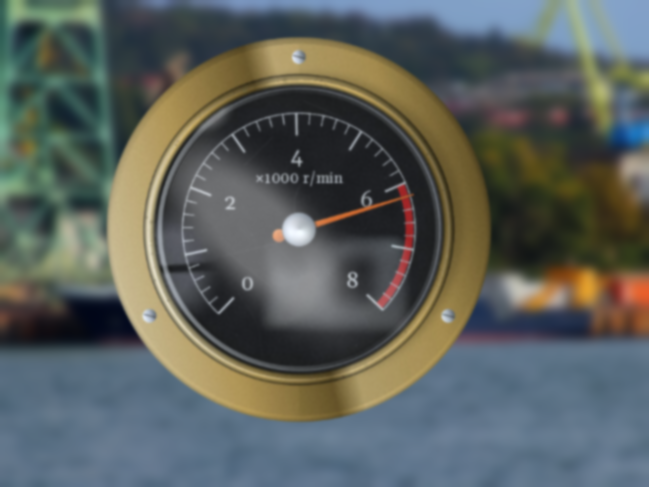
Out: 6200
